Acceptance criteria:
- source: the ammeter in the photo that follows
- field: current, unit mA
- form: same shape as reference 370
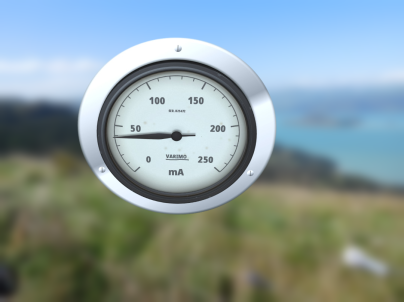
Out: 40
